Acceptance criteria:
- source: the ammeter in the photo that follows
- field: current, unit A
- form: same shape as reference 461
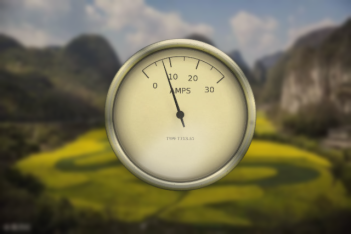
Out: 7.5
